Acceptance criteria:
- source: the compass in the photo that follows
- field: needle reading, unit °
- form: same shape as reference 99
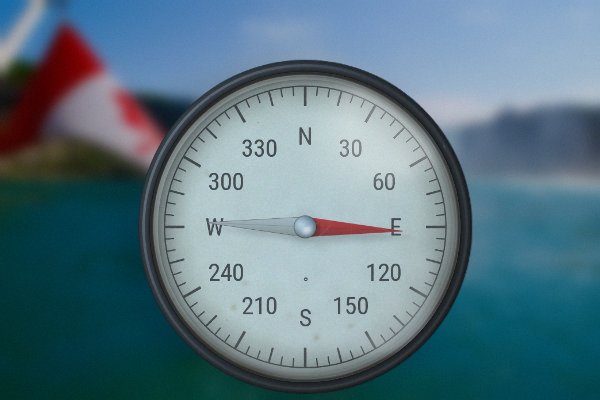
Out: 92.5
